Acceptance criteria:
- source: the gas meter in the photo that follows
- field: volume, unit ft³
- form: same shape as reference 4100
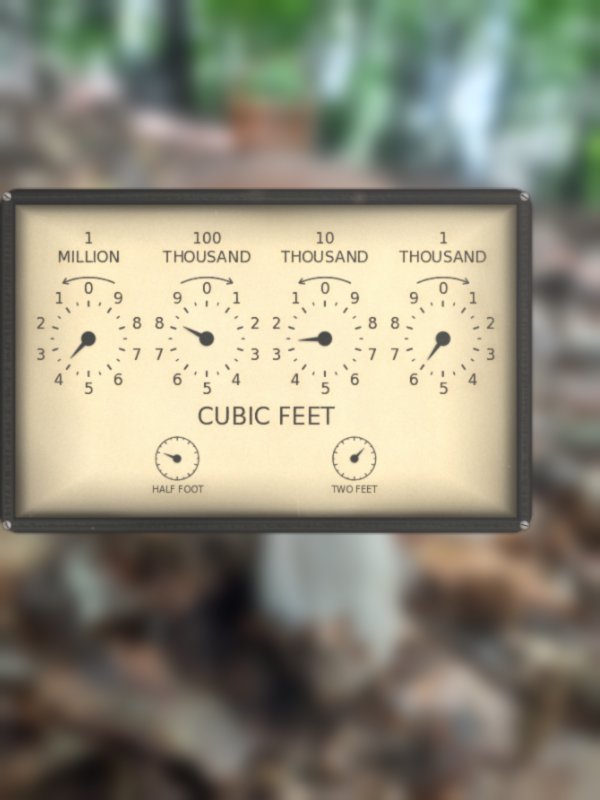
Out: 382600
